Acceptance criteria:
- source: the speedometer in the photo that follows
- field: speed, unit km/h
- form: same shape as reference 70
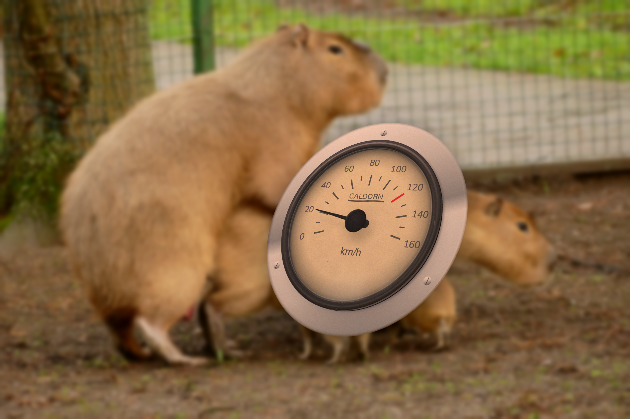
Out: 20
